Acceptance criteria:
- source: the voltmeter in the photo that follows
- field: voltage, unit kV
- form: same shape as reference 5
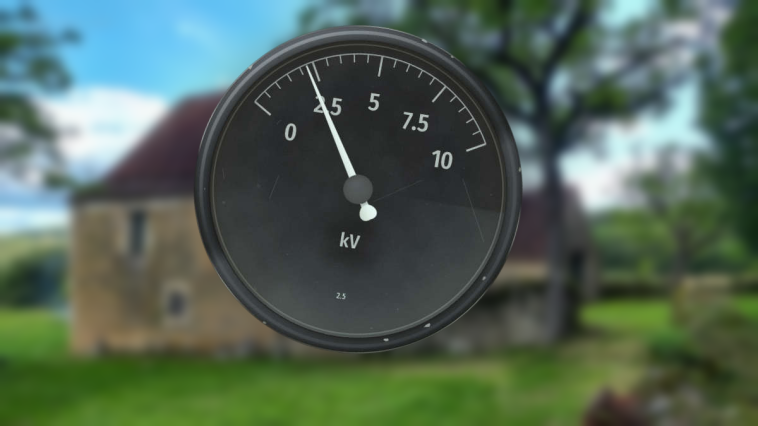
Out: 2.25
